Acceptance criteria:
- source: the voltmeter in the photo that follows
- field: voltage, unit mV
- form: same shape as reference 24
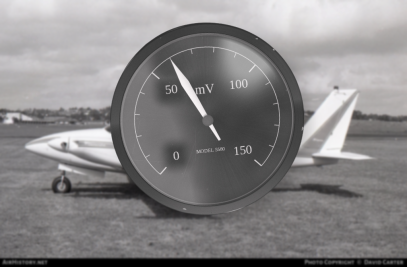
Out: 60
